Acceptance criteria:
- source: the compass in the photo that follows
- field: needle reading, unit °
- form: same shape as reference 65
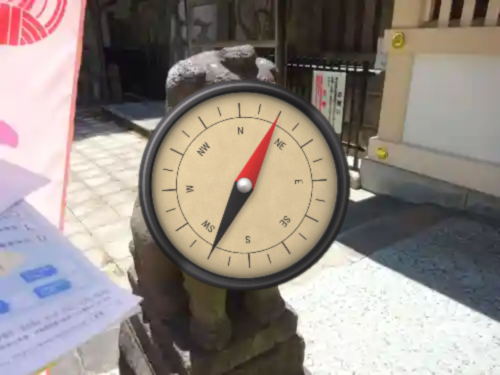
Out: 30
